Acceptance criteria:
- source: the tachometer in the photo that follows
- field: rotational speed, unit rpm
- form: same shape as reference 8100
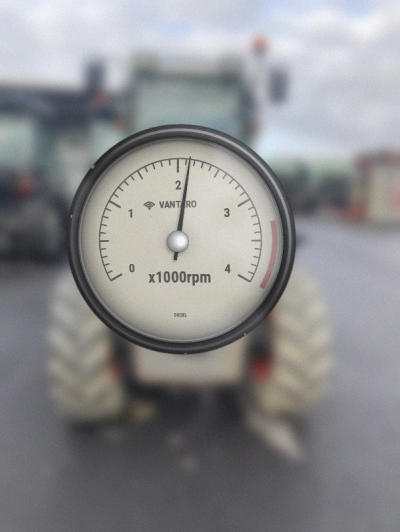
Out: 2150
